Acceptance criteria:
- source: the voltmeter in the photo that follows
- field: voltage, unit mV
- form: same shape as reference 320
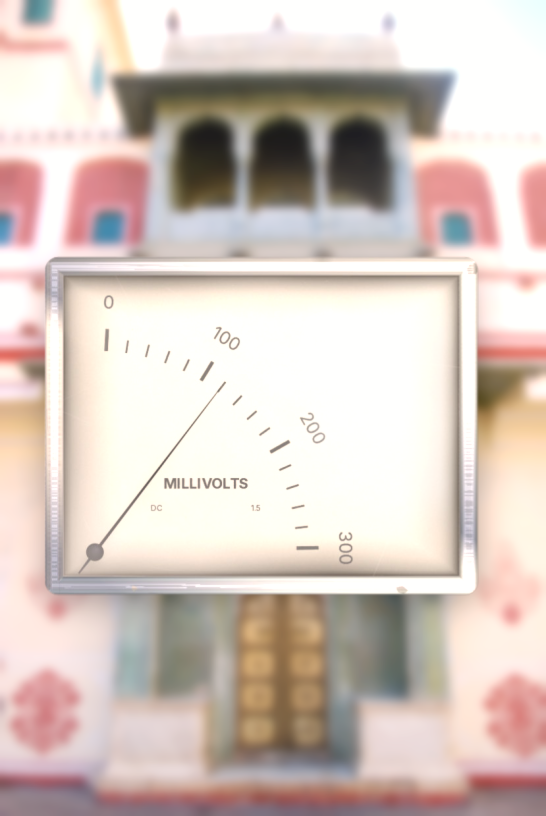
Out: 120
